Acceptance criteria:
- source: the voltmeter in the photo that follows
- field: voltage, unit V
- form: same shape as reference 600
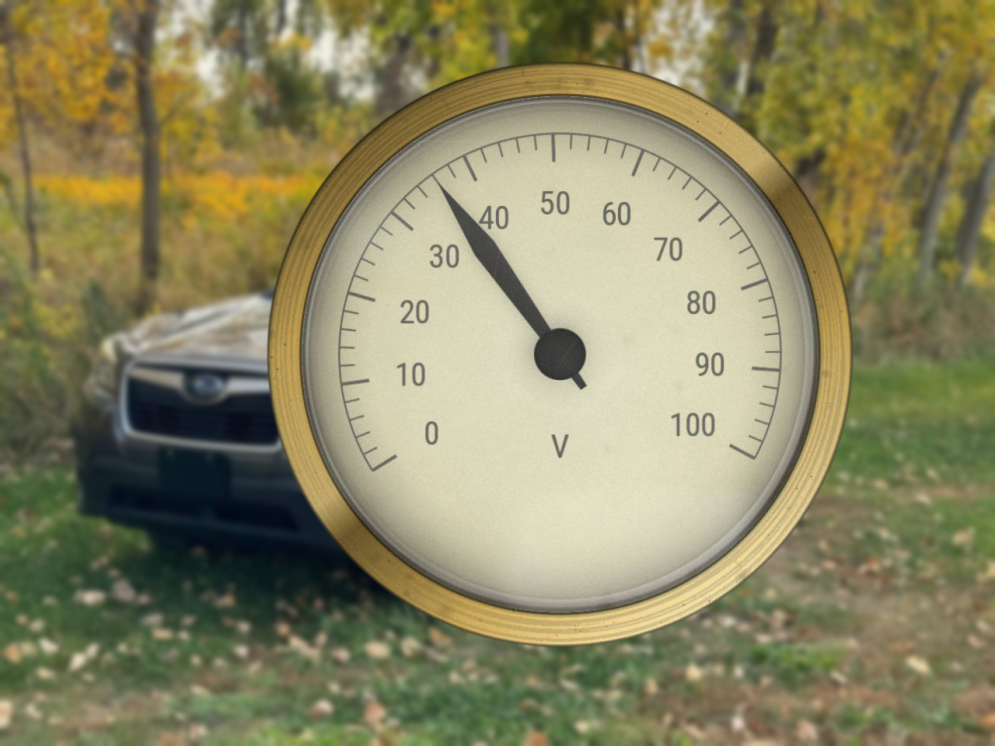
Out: 36
